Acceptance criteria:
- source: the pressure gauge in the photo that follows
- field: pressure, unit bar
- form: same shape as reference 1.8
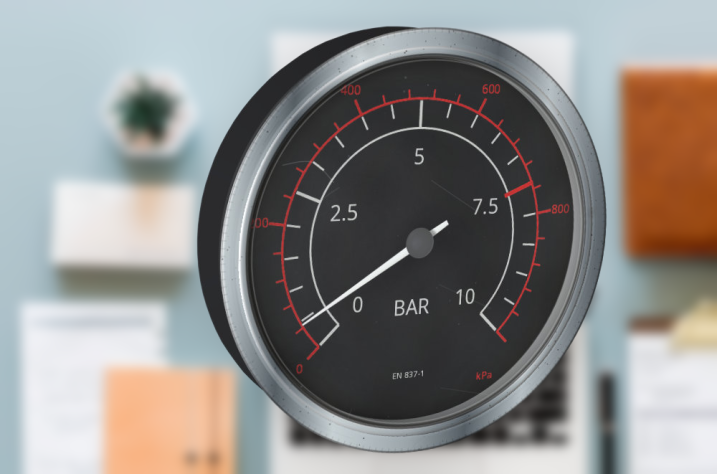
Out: 0.5
